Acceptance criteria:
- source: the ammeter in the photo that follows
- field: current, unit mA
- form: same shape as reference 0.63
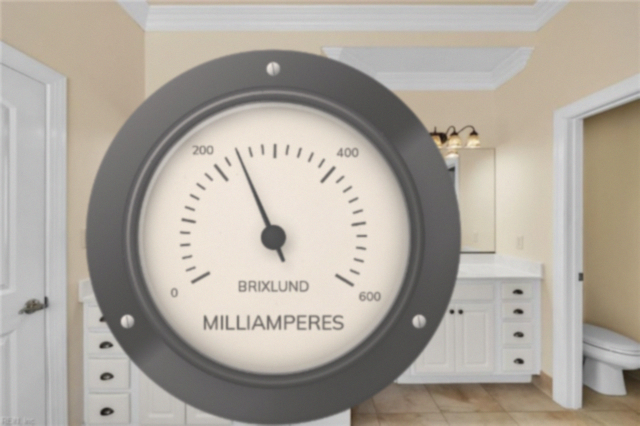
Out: 240
